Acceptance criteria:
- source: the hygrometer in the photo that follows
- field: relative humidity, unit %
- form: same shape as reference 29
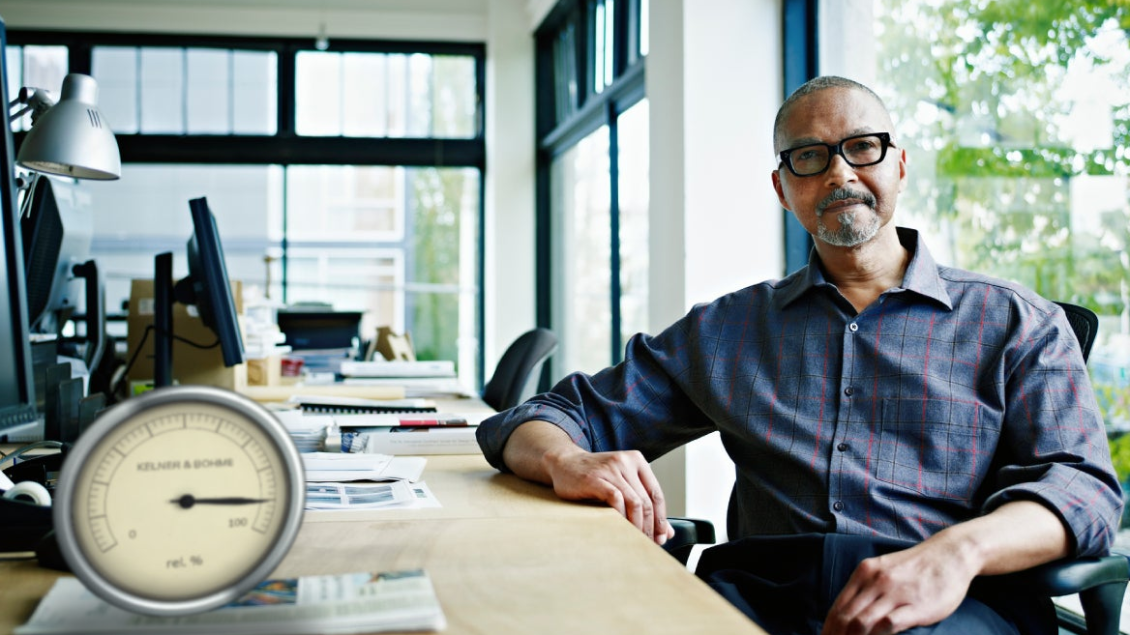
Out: 90
